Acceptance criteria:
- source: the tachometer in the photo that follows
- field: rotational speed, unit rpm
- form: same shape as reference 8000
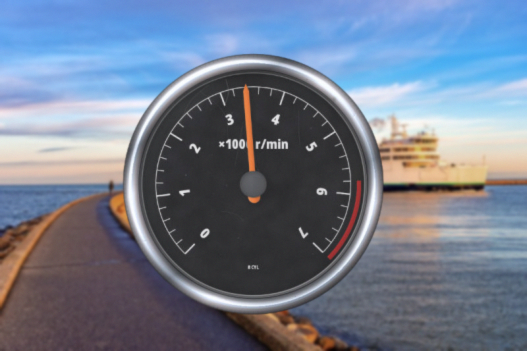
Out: 3400
